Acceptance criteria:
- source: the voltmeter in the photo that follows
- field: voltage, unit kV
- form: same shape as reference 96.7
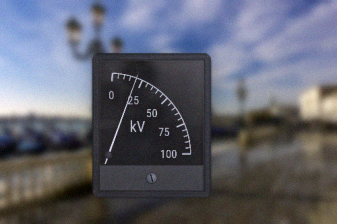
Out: 20
